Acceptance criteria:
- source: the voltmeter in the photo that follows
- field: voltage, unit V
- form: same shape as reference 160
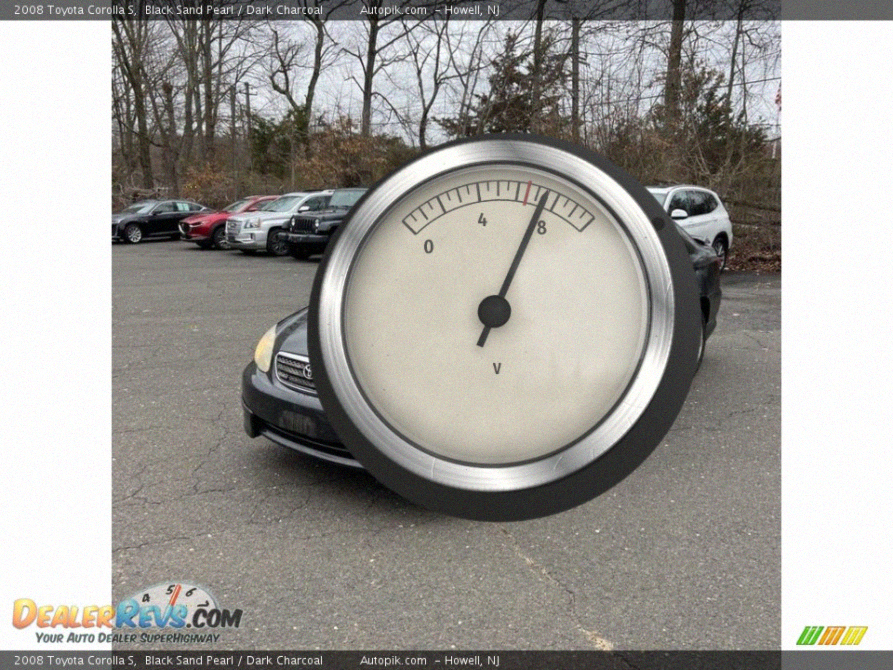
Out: 7.5
